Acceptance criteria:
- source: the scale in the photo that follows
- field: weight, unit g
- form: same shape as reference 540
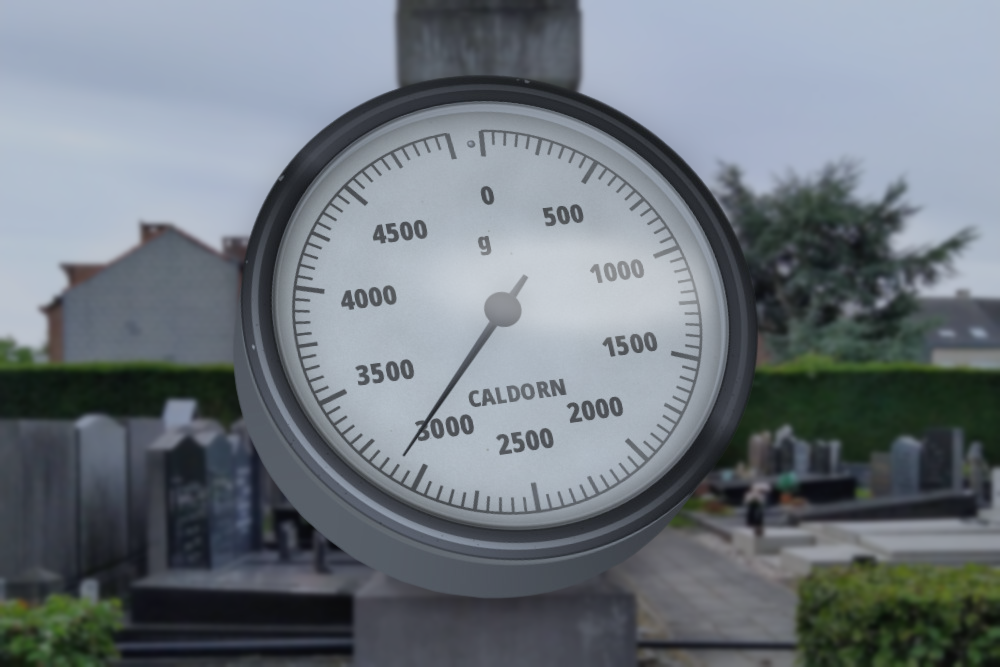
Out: 3100
